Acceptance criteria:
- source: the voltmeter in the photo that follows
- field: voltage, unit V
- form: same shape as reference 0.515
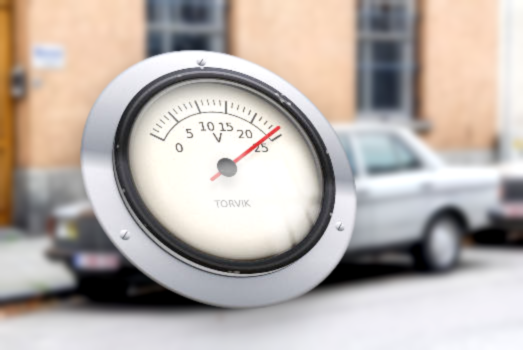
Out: 24
